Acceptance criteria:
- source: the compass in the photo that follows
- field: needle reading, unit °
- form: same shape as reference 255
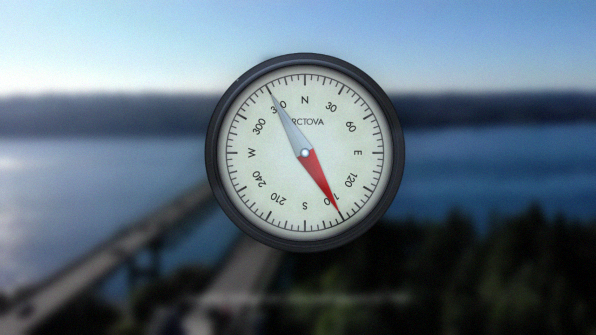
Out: 150
